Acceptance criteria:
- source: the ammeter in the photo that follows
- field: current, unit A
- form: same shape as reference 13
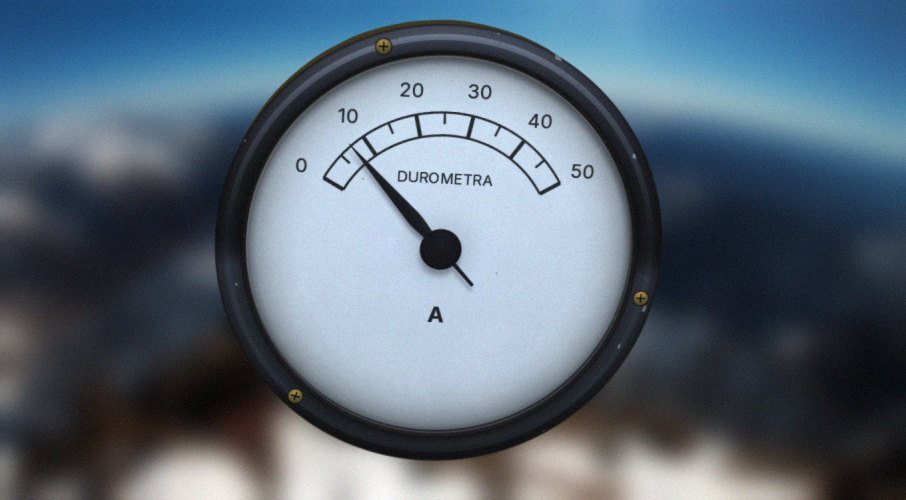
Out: 7.5
